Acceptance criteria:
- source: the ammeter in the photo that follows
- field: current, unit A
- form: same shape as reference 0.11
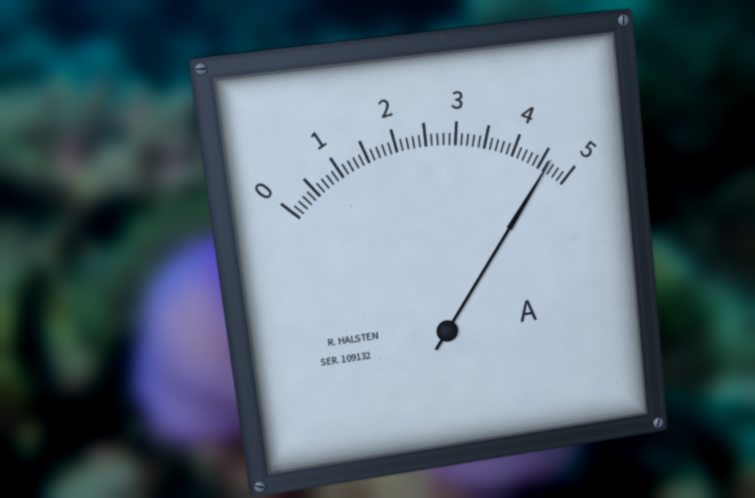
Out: 4.6
